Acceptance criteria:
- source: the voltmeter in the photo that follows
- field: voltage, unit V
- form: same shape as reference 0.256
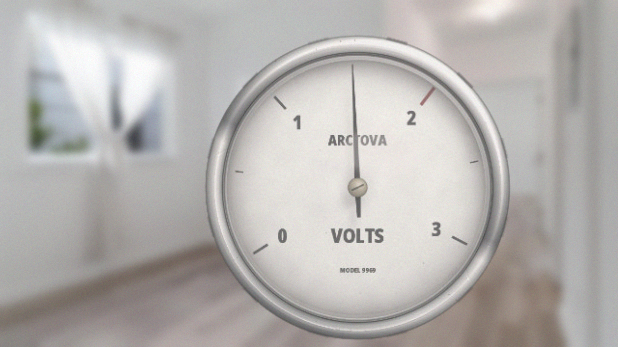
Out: 1.5
